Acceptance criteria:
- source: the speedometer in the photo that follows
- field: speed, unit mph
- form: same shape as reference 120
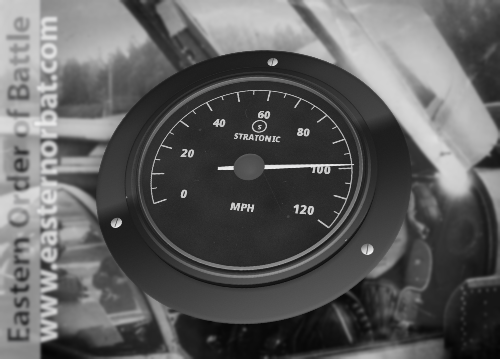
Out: 100
